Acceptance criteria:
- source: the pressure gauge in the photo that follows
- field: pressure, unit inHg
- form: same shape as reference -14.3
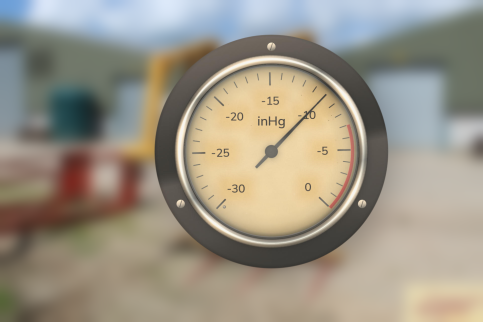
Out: -10
